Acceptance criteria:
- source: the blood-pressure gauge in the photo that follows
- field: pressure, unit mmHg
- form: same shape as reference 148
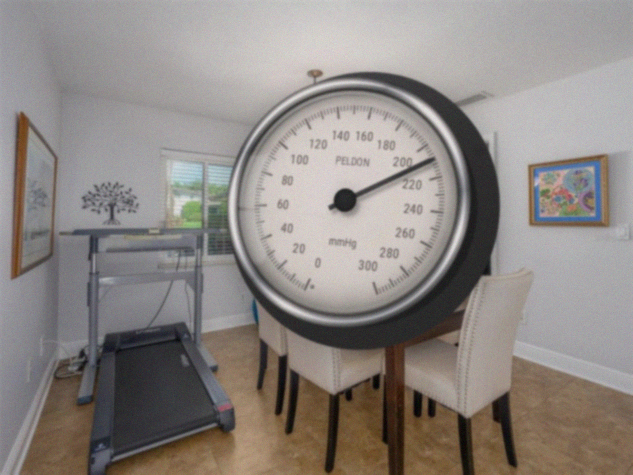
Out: 210
